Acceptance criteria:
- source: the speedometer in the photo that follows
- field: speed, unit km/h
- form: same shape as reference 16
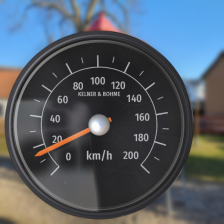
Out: 15
